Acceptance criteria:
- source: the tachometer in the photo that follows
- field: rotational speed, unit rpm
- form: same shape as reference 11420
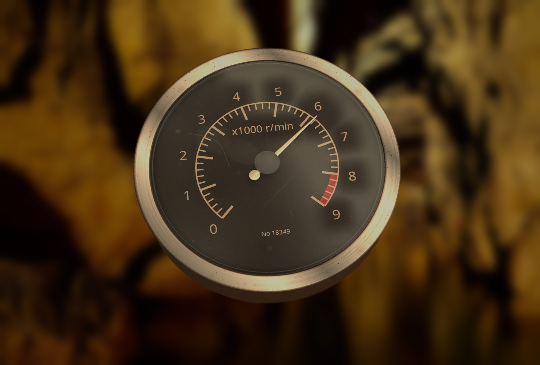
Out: 6200
